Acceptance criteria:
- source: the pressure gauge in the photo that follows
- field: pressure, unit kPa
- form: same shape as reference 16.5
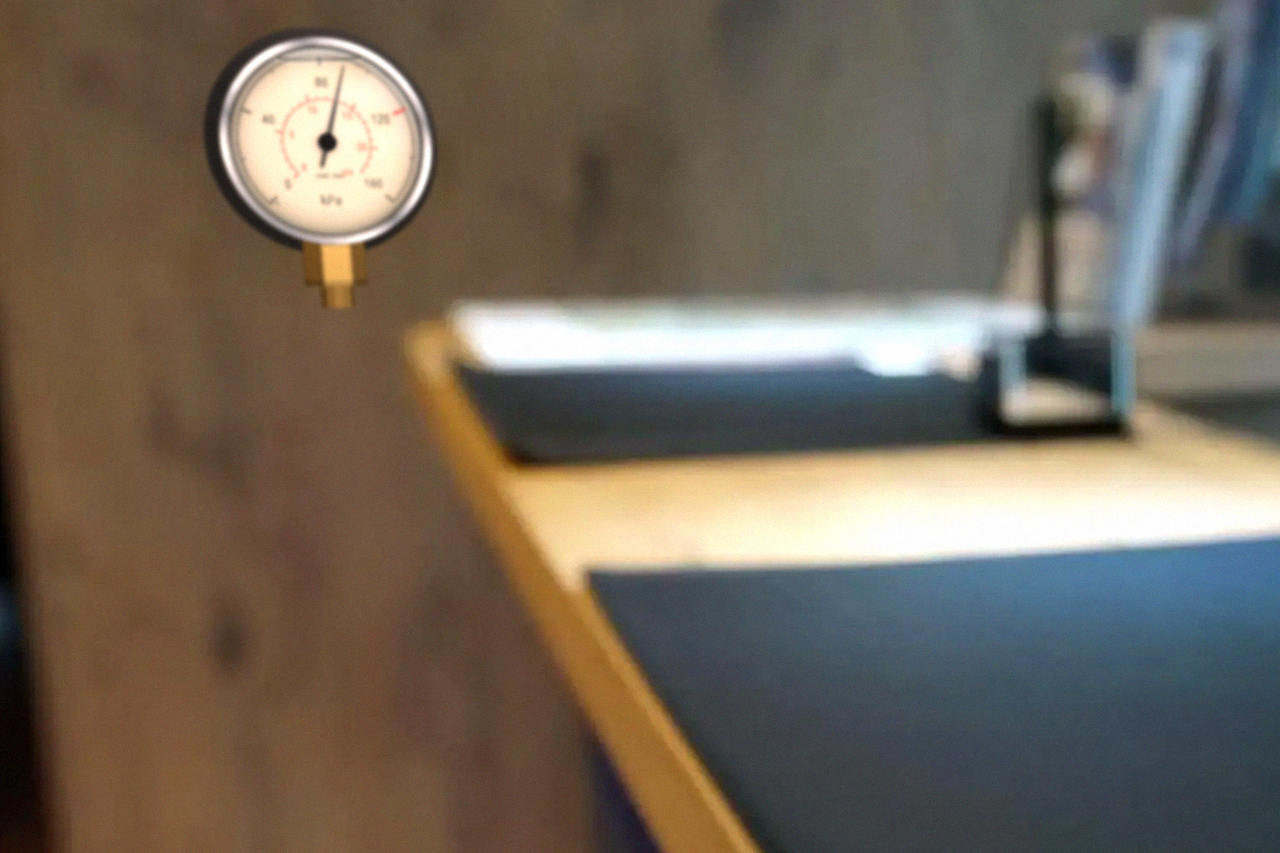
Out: 90
